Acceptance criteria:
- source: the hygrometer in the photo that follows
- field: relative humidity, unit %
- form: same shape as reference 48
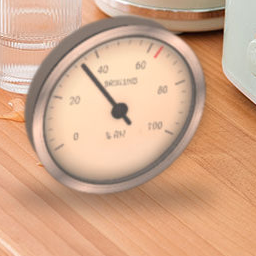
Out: 34
